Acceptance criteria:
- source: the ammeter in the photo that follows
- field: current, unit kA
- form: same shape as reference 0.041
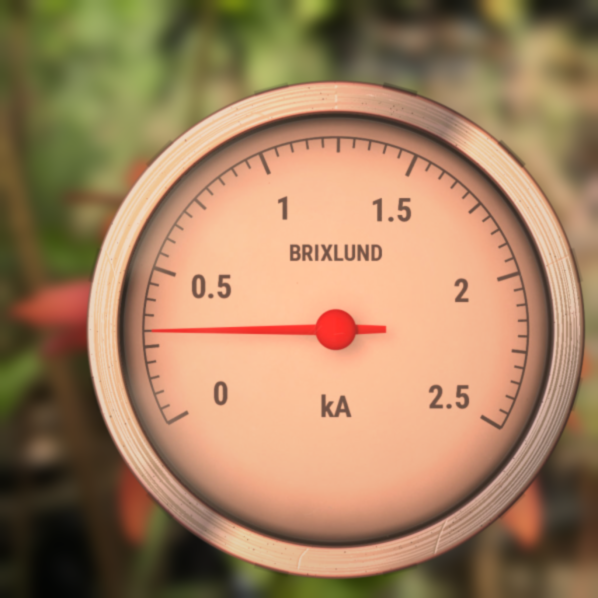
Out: 0.3
